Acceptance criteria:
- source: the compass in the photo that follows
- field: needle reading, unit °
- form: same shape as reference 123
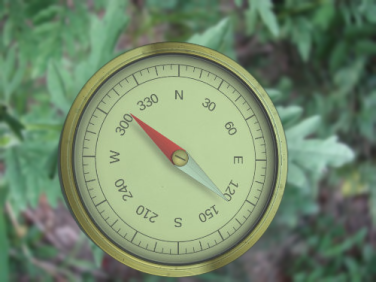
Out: 310
